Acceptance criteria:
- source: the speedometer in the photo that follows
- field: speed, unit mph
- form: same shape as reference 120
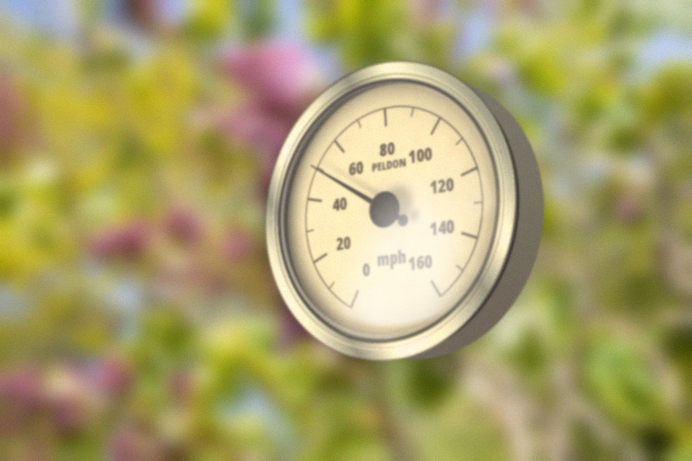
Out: 50
